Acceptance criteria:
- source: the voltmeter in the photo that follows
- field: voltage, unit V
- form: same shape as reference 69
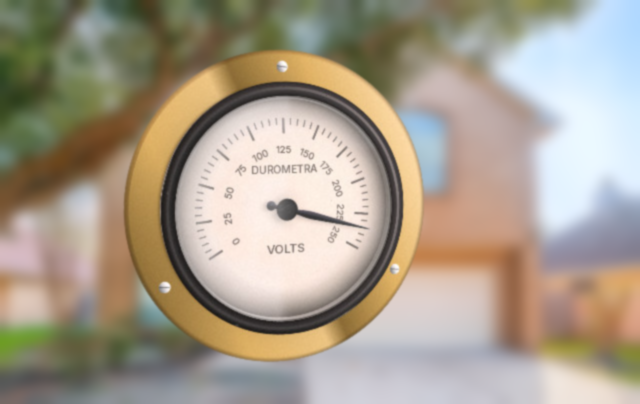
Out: 235
